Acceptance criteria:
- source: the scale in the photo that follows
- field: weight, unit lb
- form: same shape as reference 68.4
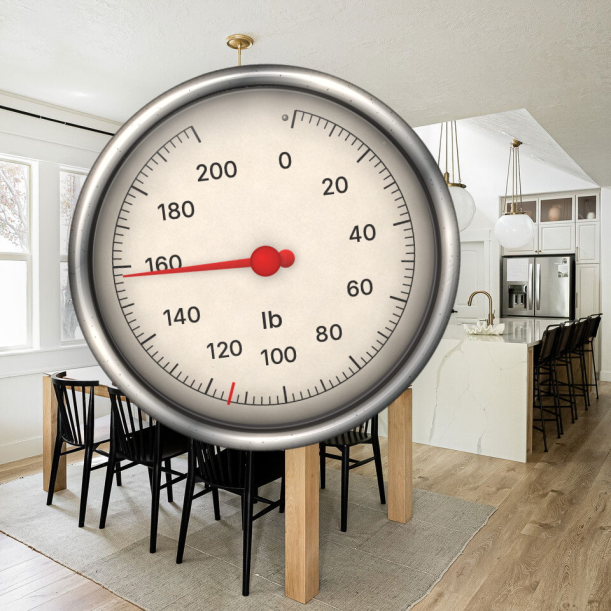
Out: 158
